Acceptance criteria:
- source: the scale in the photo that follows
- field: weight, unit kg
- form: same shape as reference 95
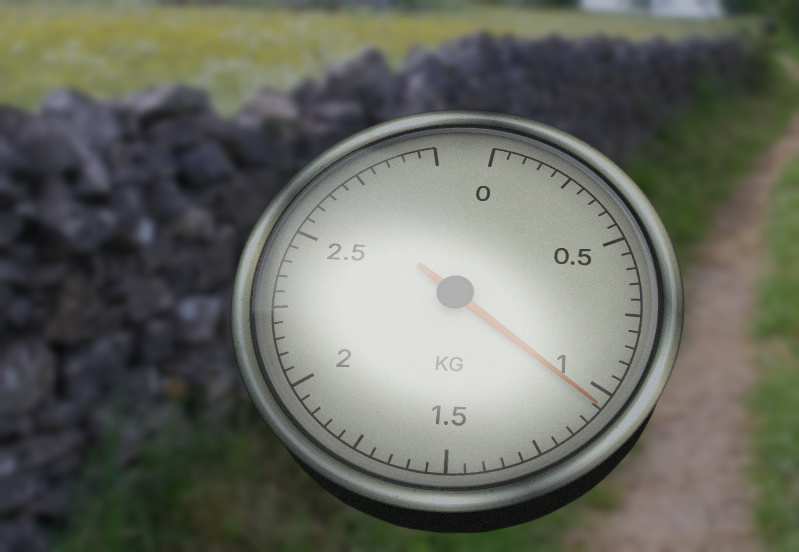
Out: 1.05
